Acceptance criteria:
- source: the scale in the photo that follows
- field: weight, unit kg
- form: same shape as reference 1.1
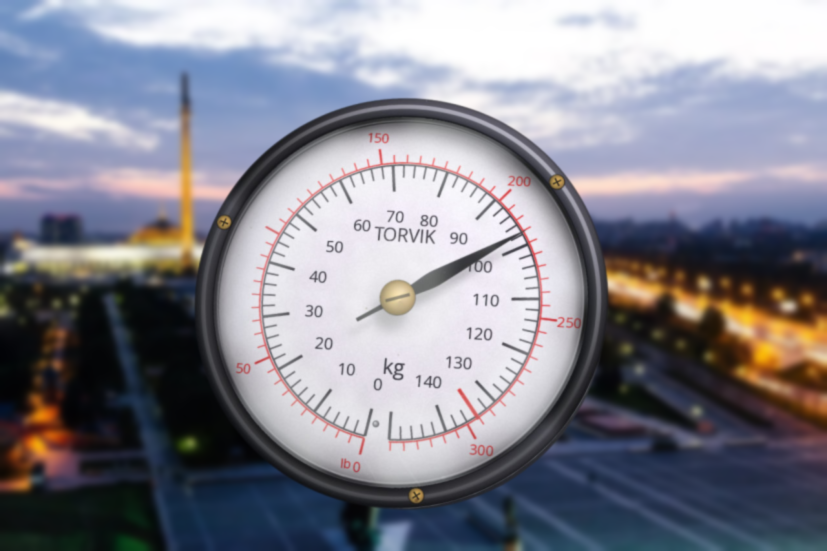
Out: 98
